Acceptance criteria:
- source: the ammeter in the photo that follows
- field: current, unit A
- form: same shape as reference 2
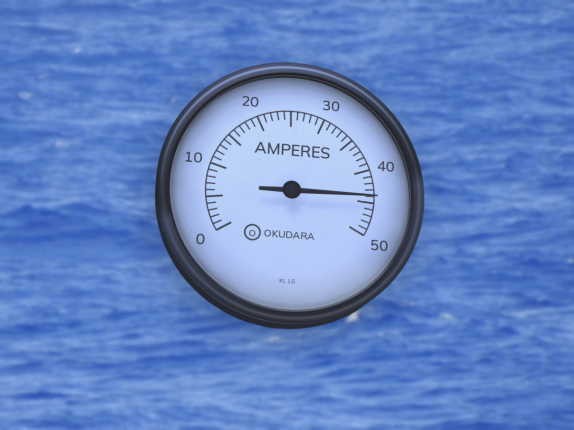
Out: 44
